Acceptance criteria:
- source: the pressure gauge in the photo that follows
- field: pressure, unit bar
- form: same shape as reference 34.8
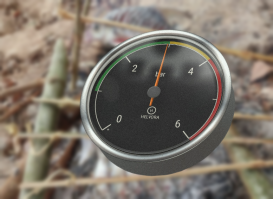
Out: 3
